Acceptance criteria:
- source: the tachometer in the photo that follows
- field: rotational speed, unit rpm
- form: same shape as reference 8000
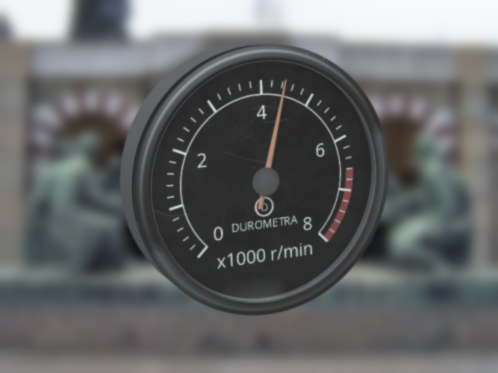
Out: 4400
